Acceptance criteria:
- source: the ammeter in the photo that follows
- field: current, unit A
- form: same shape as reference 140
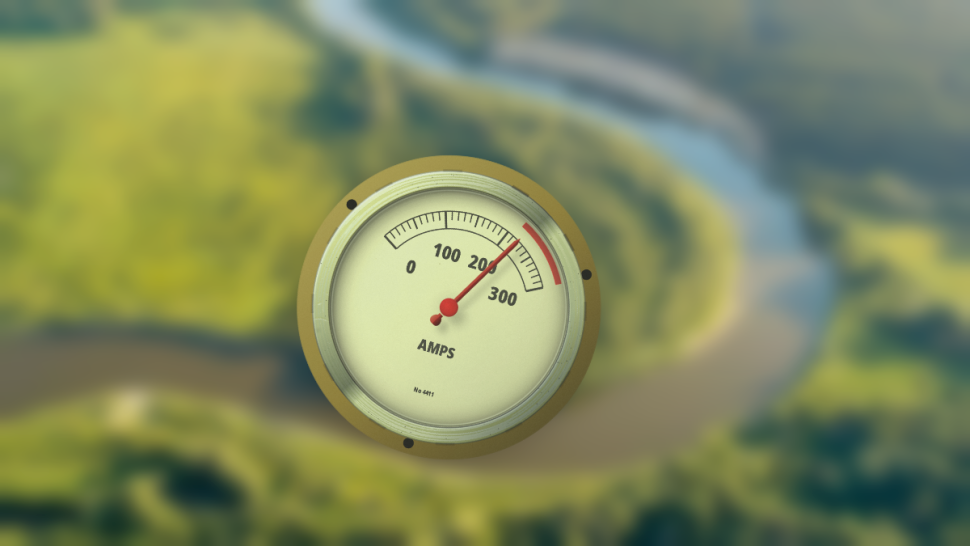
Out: 220
